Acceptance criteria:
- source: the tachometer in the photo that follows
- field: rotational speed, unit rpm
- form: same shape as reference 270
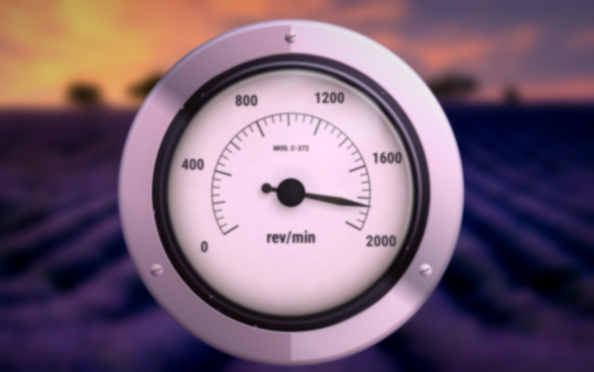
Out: 1850
